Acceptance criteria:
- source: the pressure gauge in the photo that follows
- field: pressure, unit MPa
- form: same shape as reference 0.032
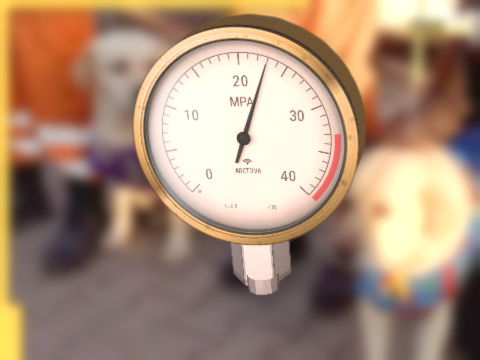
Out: 23
